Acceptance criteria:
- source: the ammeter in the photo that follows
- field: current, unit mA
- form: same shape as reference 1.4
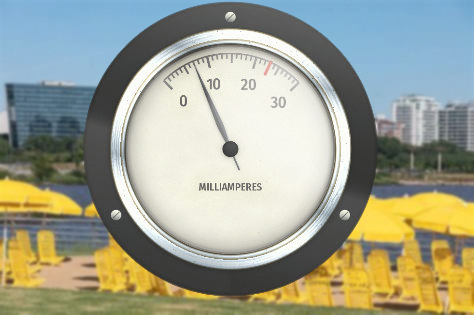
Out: 7
